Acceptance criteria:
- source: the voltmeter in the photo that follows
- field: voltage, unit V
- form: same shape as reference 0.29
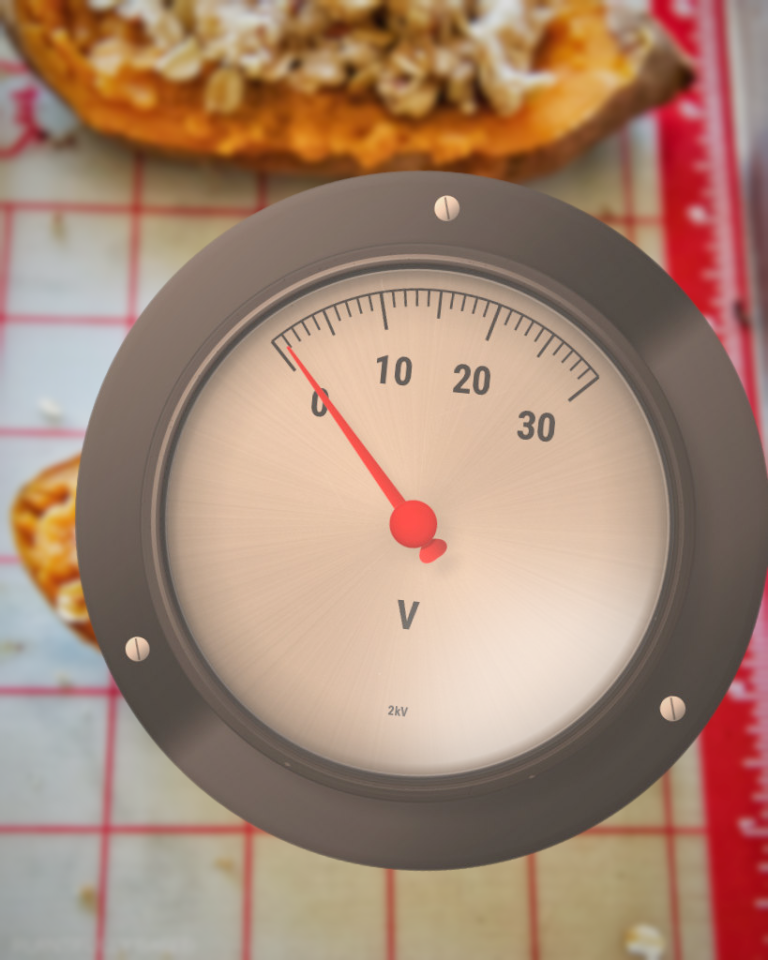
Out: 1
